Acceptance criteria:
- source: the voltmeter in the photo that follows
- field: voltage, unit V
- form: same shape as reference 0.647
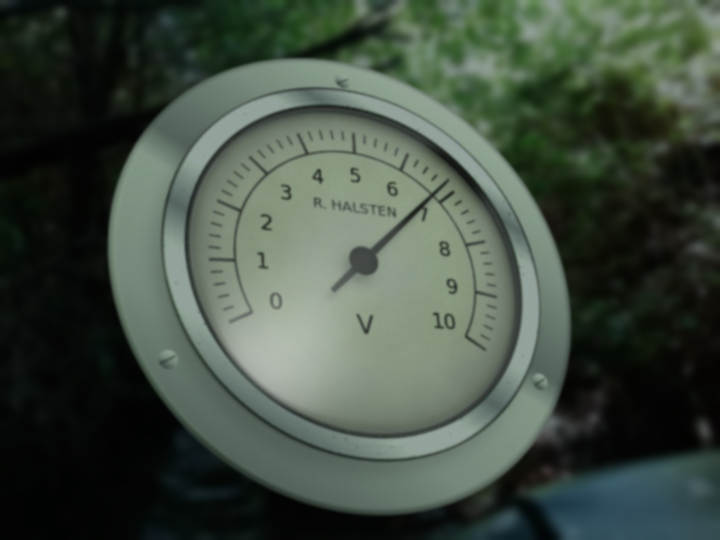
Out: 6.8
